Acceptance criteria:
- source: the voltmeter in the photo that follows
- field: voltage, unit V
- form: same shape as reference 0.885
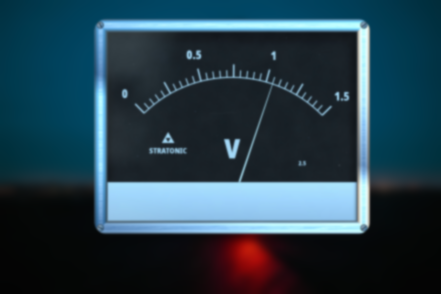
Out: 1.05
